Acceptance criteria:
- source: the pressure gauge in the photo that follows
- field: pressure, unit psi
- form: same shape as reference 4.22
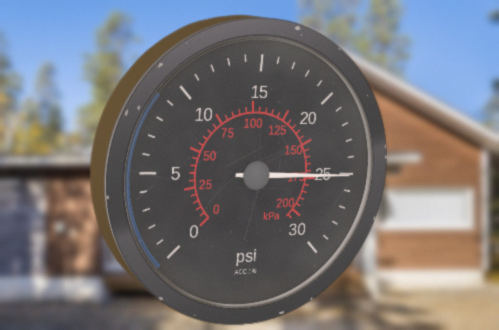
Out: 25
